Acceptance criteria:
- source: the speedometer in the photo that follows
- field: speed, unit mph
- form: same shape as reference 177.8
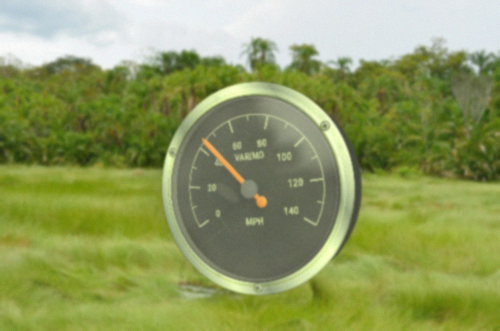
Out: 45
